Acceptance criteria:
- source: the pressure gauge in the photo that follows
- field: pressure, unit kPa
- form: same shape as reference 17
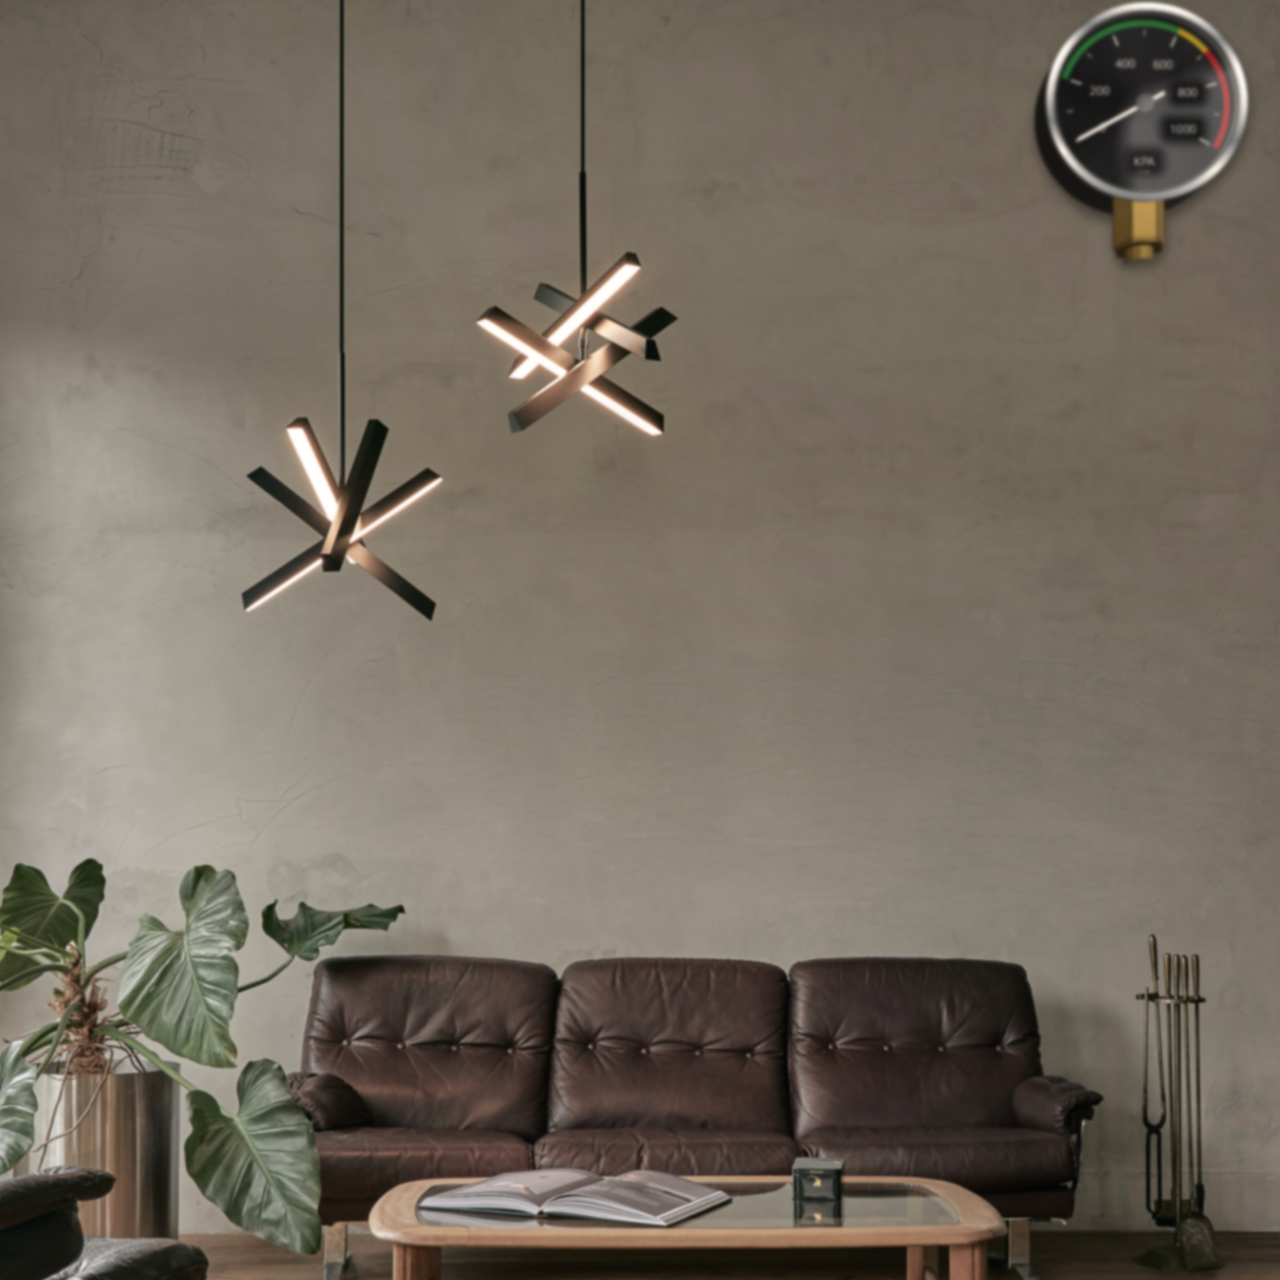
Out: 0
